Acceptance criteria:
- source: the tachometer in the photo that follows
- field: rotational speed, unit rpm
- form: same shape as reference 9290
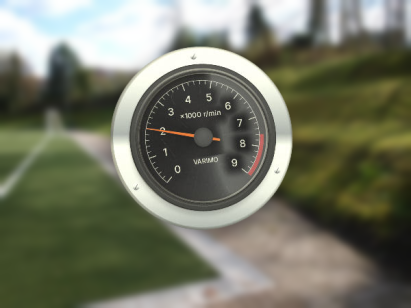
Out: 2000
